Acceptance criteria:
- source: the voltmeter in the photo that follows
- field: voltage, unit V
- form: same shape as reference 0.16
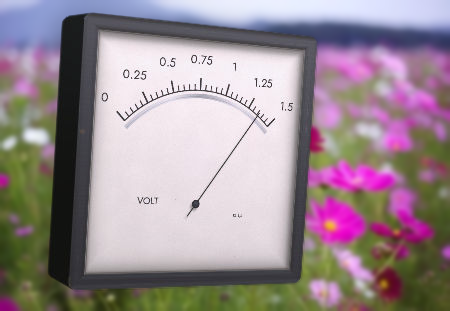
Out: 1.35
